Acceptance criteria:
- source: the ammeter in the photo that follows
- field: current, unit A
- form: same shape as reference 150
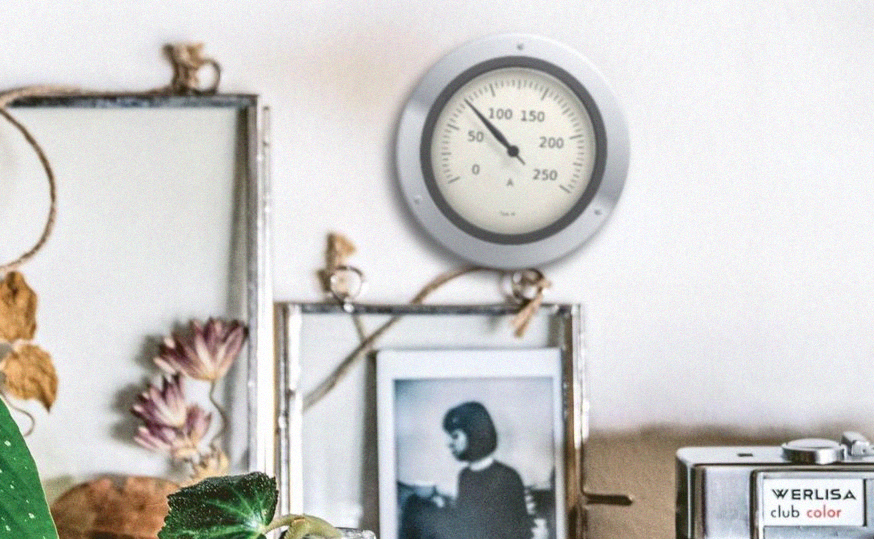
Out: 75
